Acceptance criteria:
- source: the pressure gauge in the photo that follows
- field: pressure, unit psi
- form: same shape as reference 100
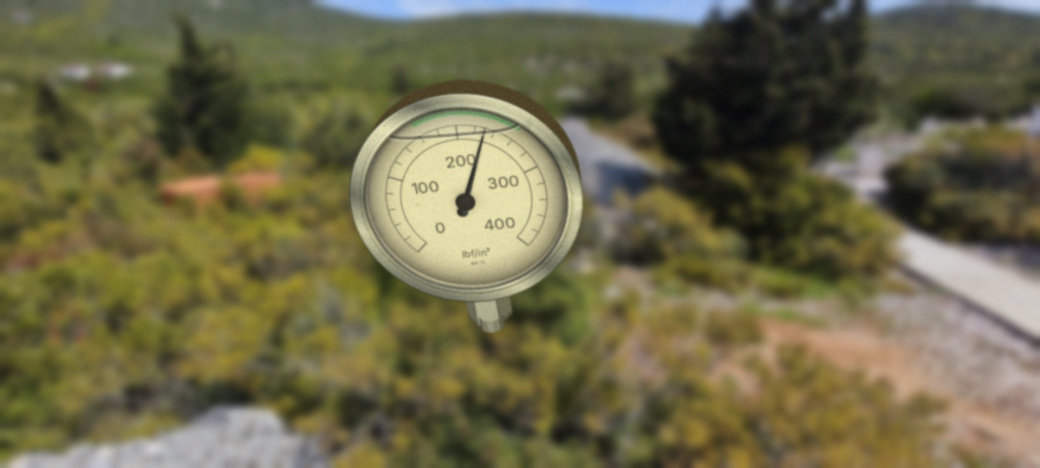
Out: 230
